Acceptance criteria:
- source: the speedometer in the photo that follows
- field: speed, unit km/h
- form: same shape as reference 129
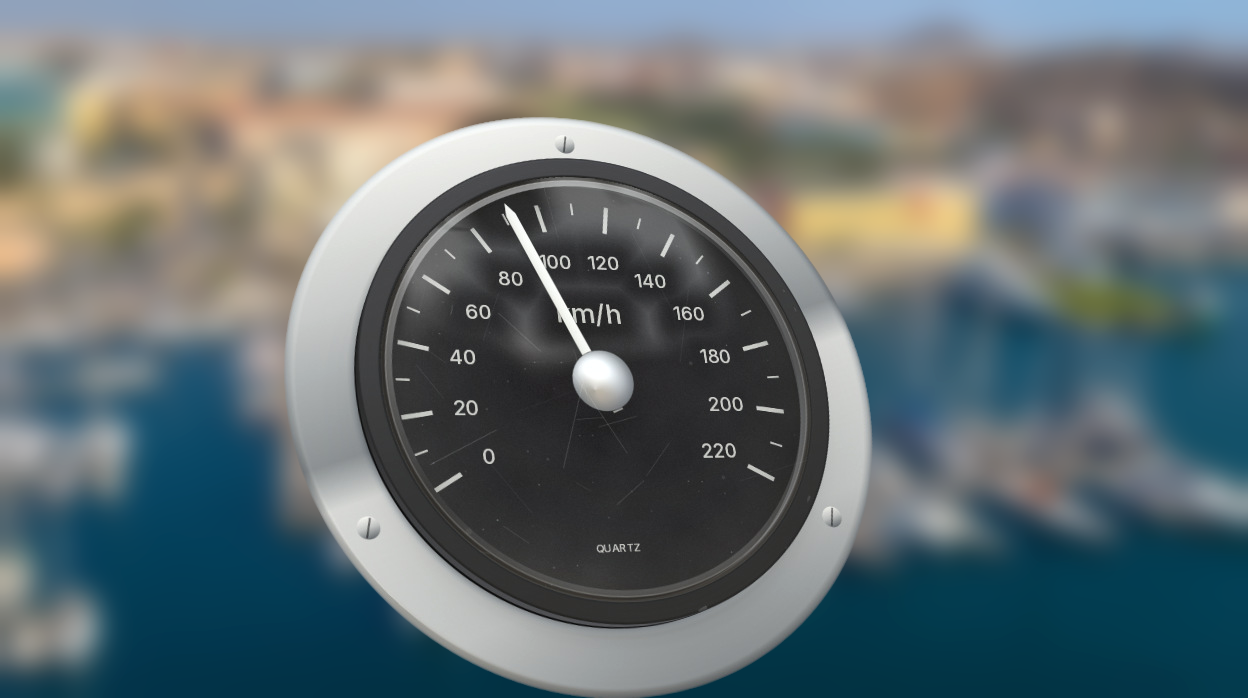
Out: 90
